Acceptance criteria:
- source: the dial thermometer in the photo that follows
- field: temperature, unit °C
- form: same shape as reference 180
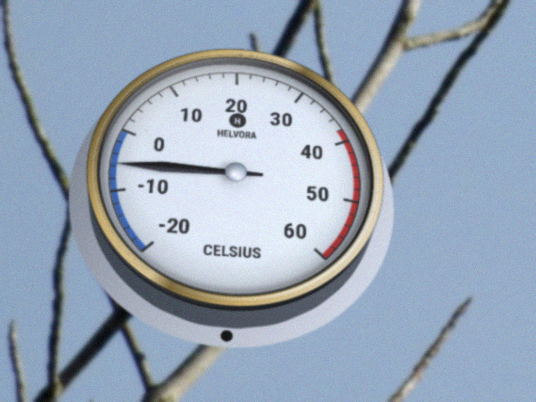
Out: -6
